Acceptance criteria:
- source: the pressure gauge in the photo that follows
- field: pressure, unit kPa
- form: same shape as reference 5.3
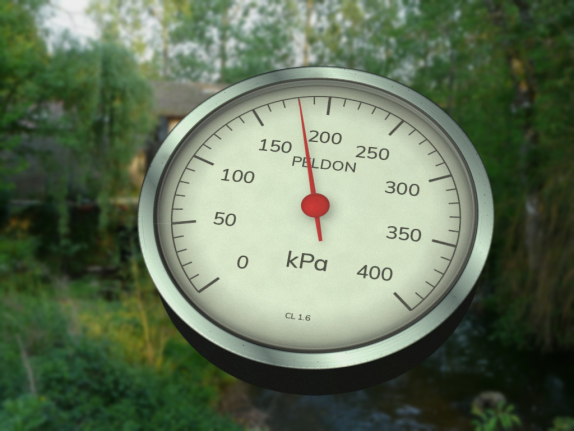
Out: 180
